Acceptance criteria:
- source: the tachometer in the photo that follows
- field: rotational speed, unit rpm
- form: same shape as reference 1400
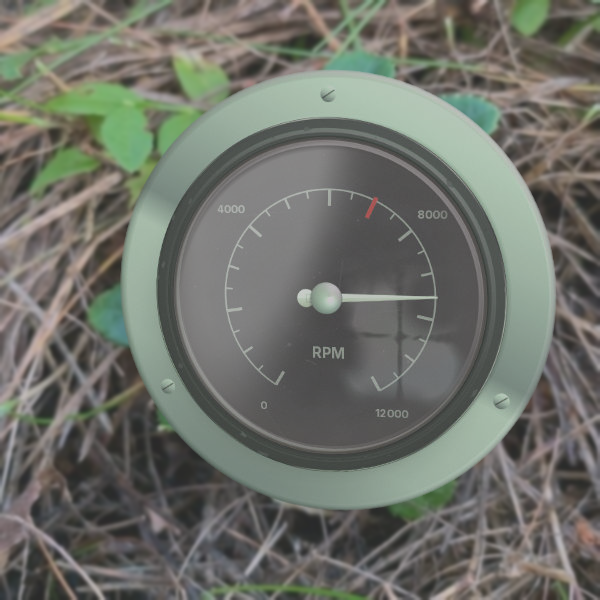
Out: 9500
